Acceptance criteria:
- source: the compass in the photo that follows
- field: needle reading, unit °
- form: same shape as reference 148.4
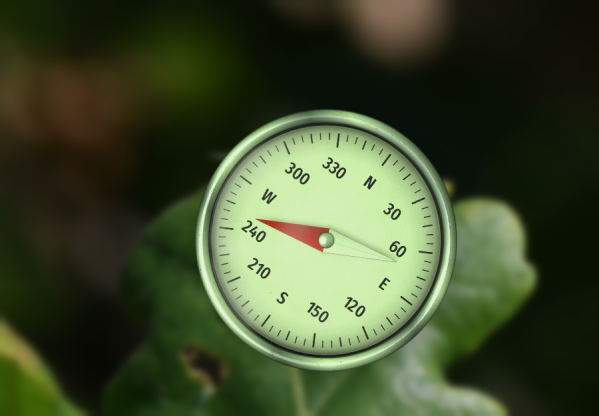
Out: 250
